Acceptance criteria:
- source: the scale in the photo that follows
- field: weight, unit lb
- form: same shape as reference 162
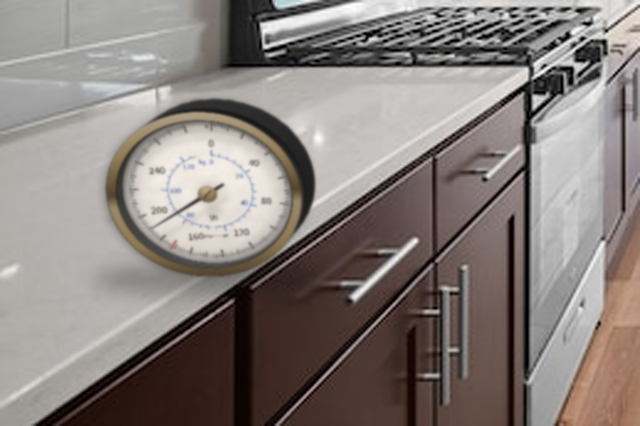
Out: 190
